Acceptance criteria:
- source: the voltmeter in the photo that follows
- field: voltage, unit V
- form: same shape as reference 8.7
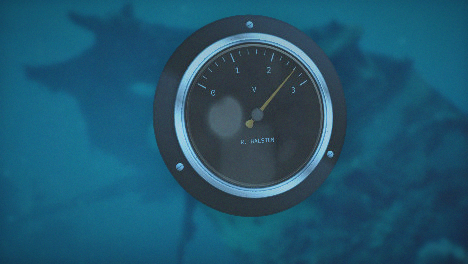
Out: 2.6
